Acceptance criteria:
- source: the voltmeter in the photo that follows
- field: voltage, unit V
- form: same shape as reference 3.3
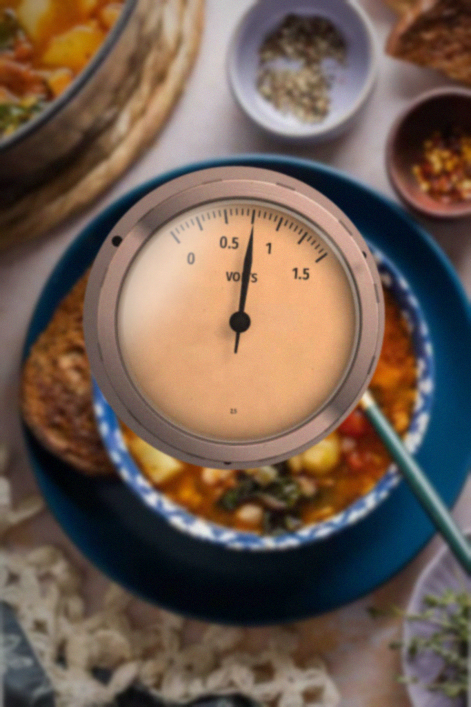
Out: 0.75
